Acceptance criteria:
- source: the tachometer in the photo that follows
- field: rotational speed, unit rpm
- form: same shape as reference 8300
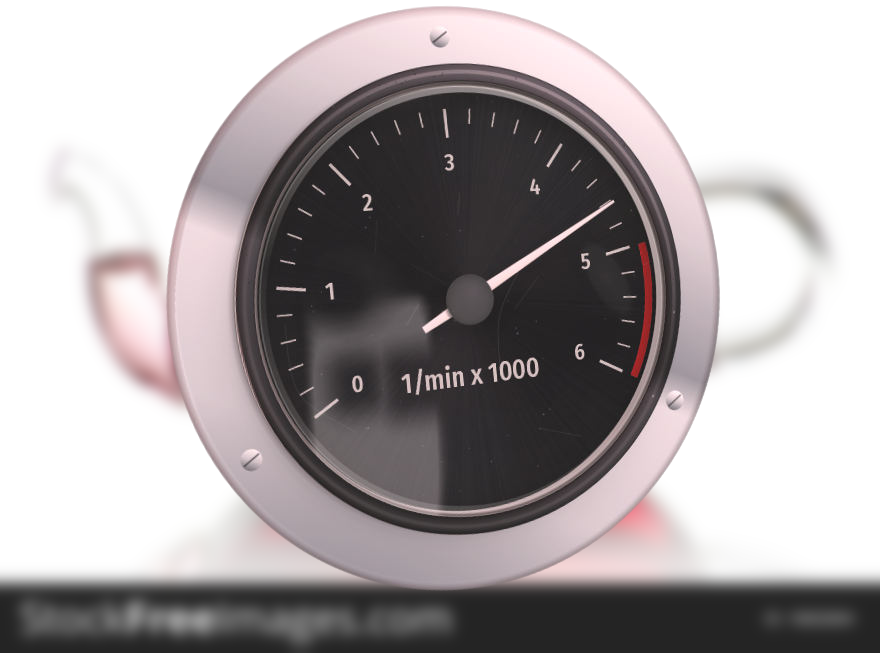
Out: 4600
